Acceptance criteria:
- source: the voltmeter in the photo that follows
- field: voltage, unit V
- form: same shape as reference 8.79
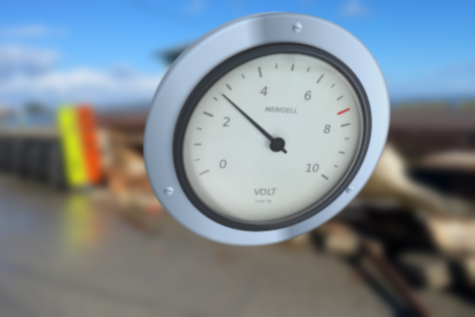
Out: 2.75
